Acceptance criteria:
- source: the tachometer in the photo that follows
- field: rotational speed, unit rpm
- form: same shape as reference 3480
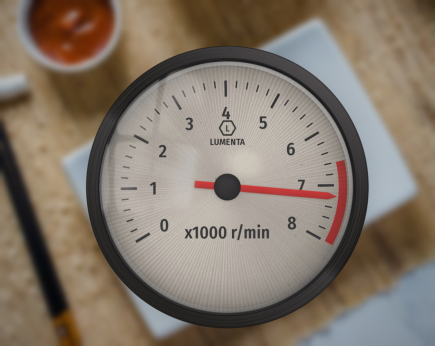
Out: 7200
